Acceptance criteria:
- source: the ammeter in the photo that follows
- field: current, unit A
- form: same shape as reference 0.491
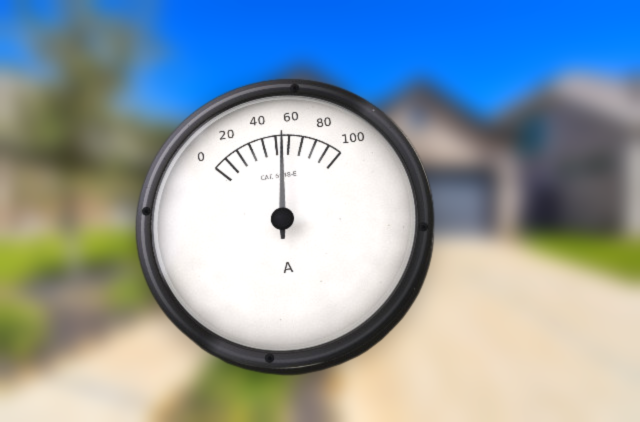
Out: 55
